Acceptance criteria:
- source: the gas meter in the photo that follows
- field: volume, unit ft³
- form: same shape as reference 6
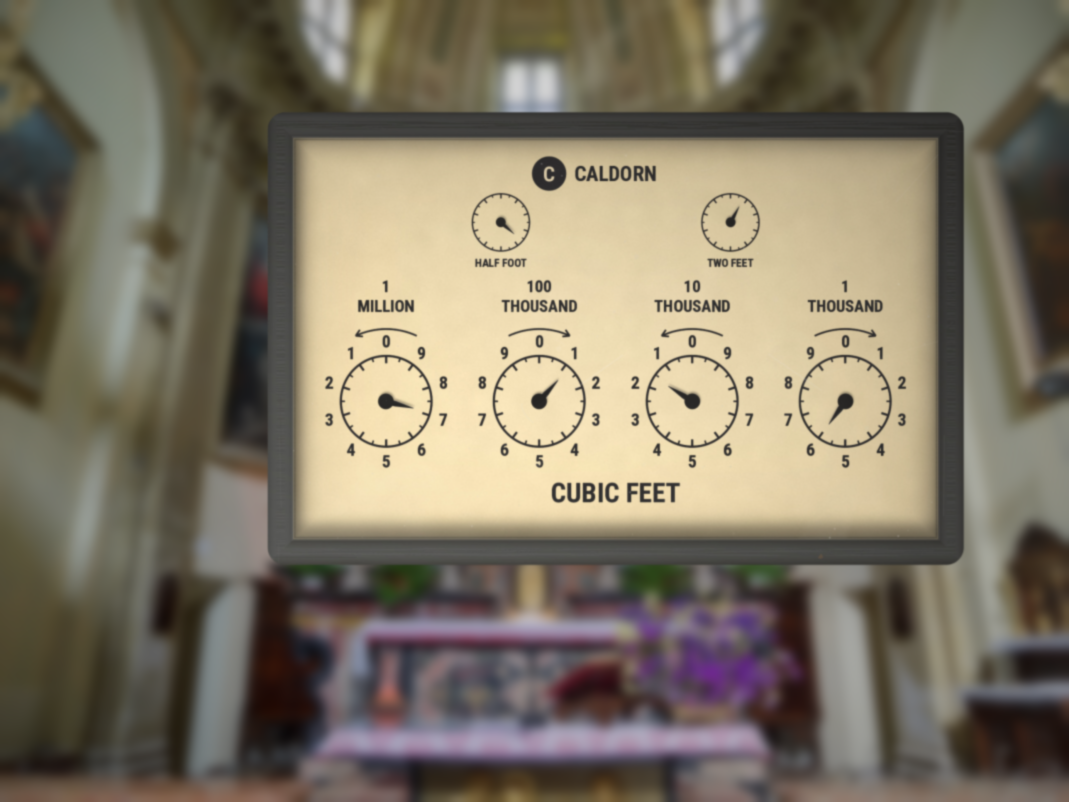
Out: 711600
